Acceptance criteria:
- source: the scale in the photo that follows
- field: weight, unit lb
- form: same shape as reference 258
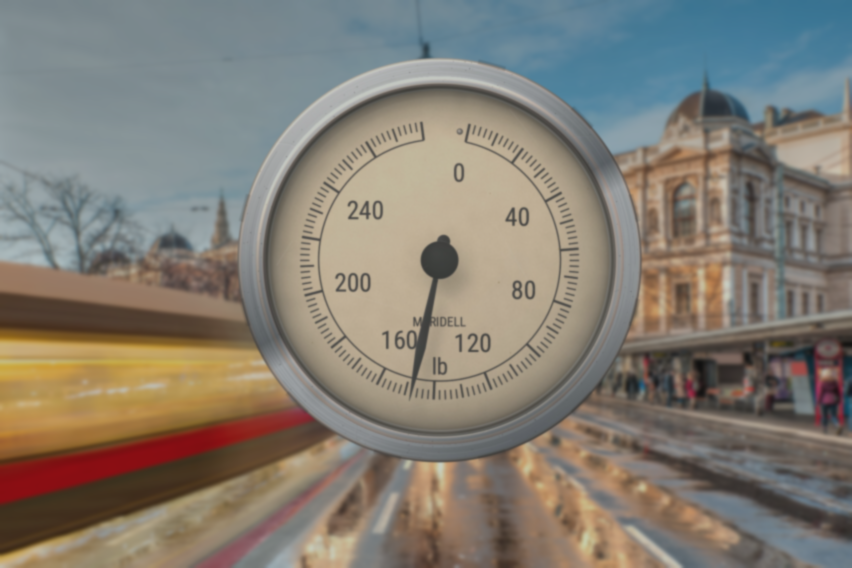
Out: 148
